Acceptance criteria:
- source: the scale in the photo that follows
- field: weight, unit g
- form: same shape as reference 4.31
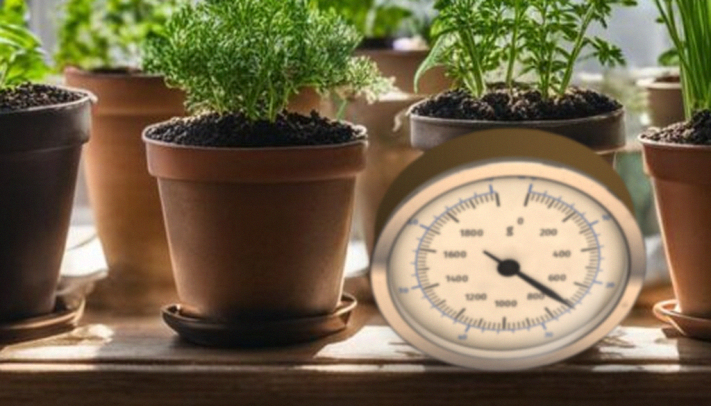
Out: 700
